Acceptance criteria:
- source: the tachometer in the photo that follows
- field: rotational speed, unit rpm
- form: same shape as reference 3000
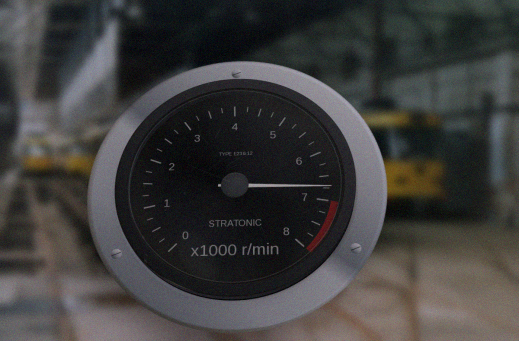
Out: 6750
